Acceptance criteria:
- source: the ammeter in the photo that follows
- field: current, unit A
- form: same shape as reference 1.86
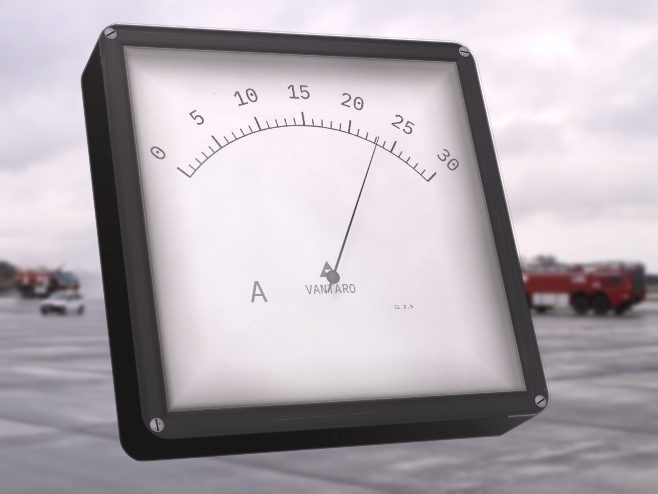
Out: 23
